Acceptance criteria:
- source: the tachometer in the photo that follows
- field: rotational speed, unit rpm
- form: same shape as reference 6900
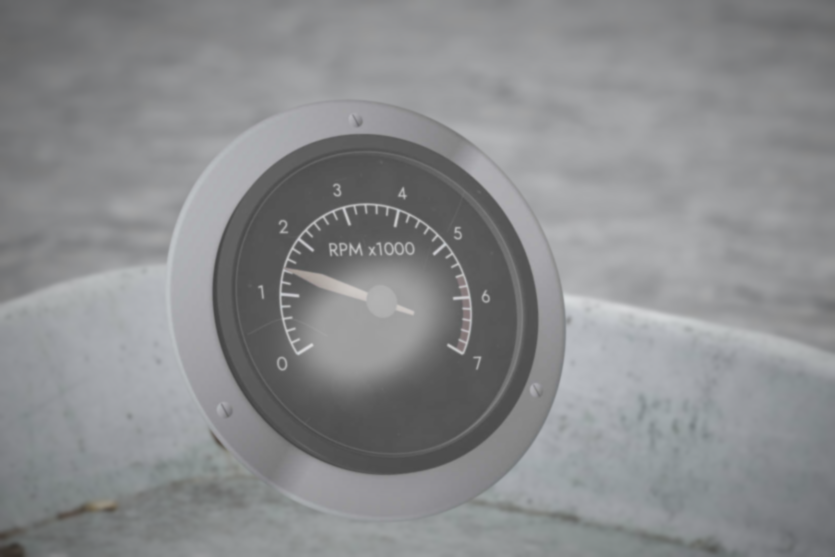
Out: 1400
